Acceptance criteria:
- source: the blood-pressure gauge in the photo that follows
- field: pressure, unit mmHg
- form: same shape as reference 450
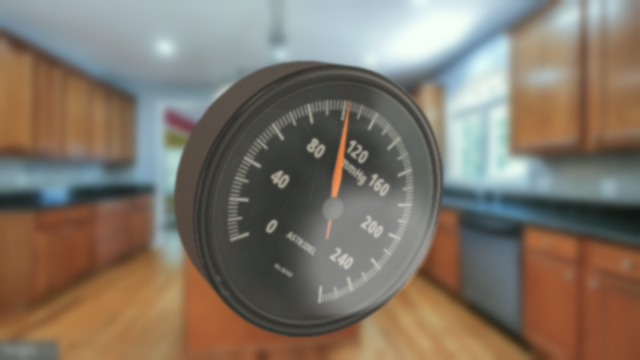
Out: 100
